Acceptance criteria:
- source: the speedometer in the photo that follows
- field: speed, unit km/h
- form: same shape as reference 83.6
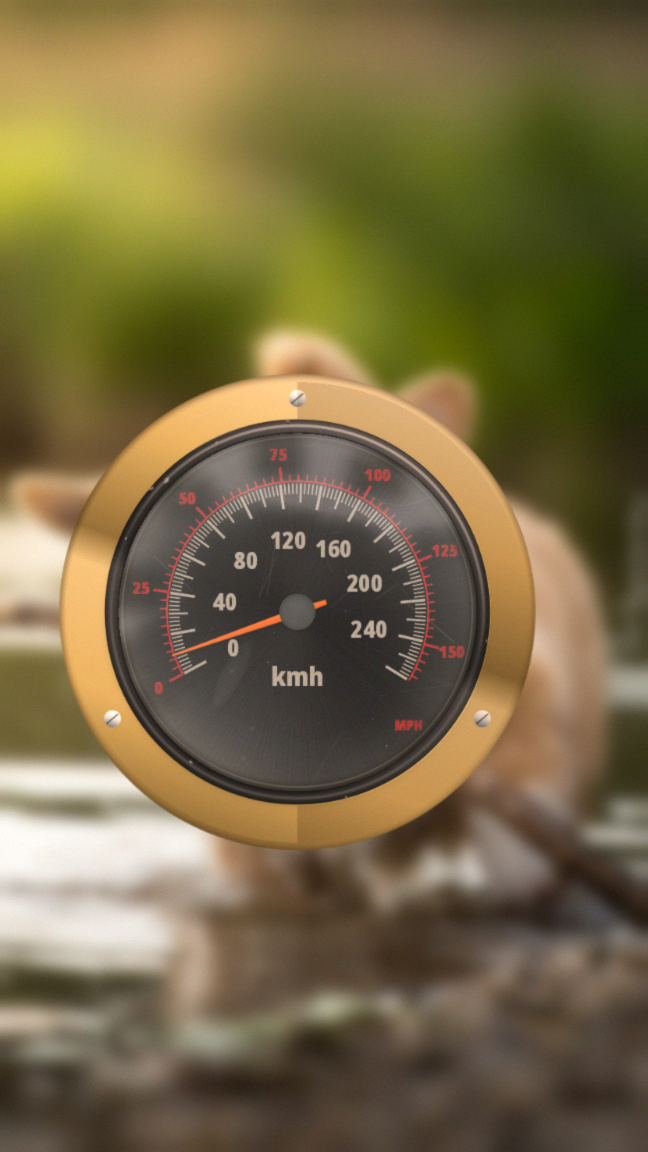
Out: 10
